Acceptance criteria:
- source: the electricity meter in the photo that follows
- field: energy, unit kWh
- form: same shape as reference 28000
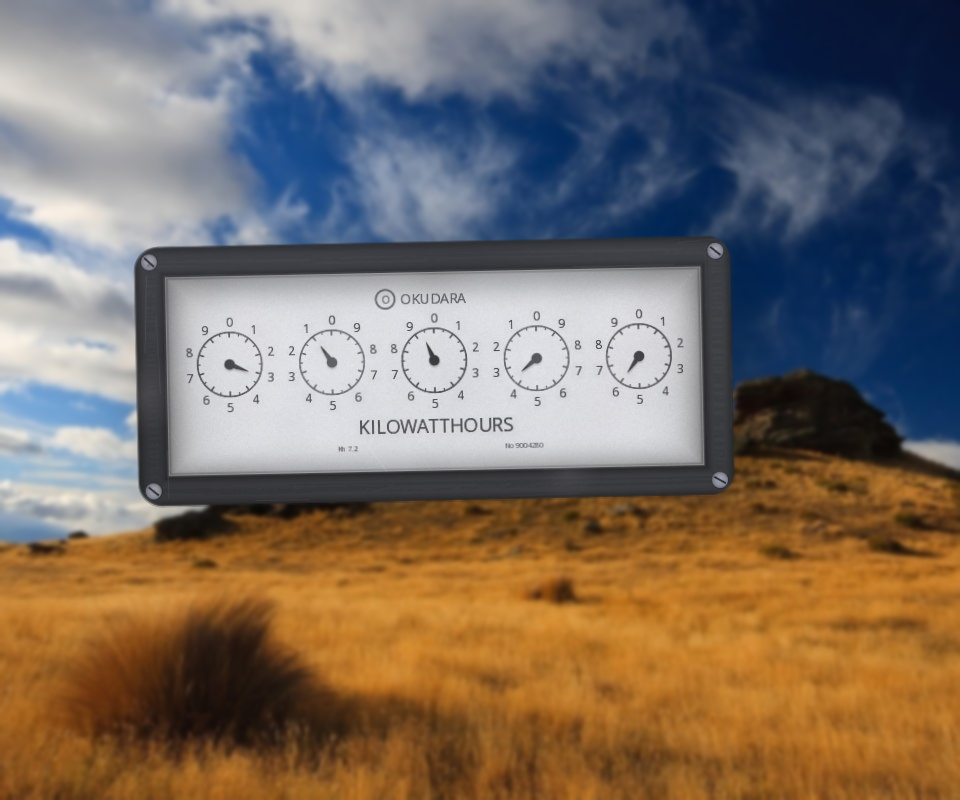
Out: 30936
